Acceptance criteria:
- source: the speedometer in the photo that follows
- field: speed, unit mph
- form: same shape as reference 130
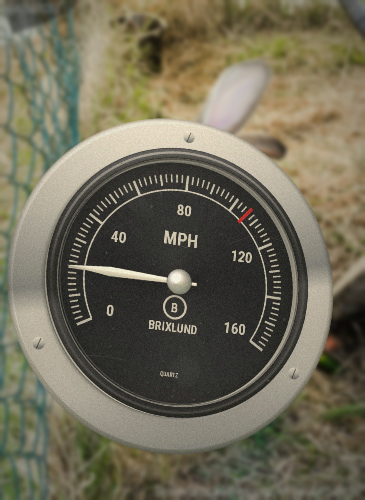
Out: 20
